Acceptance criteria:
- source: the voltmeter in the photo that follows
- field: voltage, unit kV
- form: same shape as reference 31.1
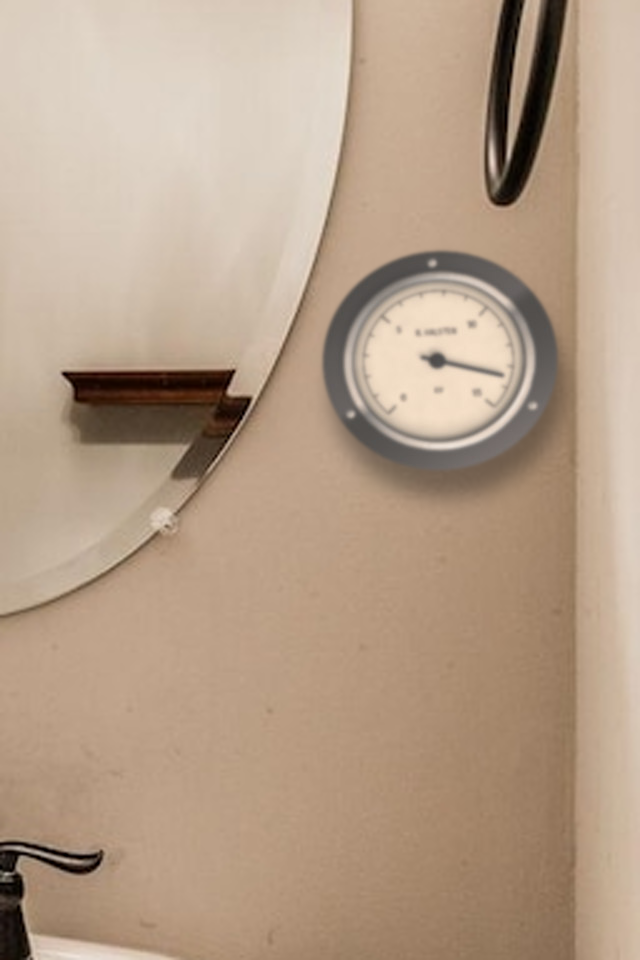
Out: 13.5
